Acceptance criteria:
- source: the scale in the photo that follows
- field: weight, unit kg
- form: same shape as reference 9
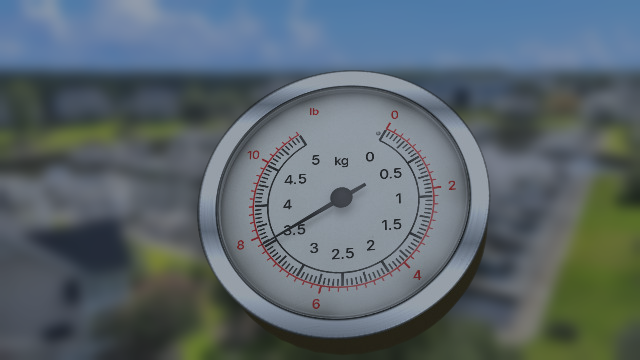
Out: 3.5
